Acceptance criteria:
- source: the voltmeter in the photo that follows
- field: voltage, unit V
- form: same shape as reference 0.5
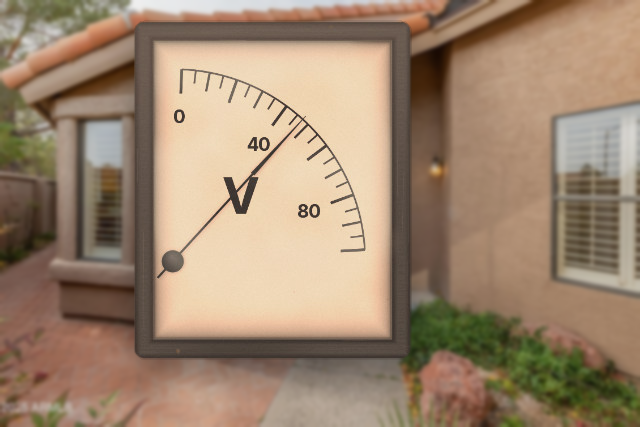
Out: 47.5
